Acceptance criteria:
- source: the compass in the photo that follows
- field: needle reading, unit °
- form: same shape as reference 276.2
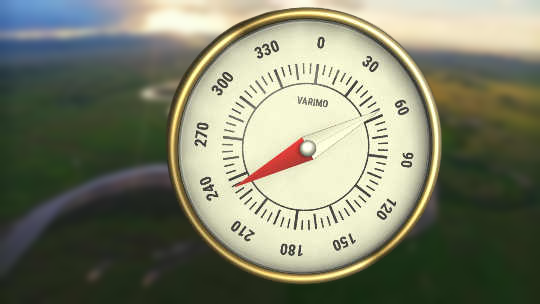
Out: 235
